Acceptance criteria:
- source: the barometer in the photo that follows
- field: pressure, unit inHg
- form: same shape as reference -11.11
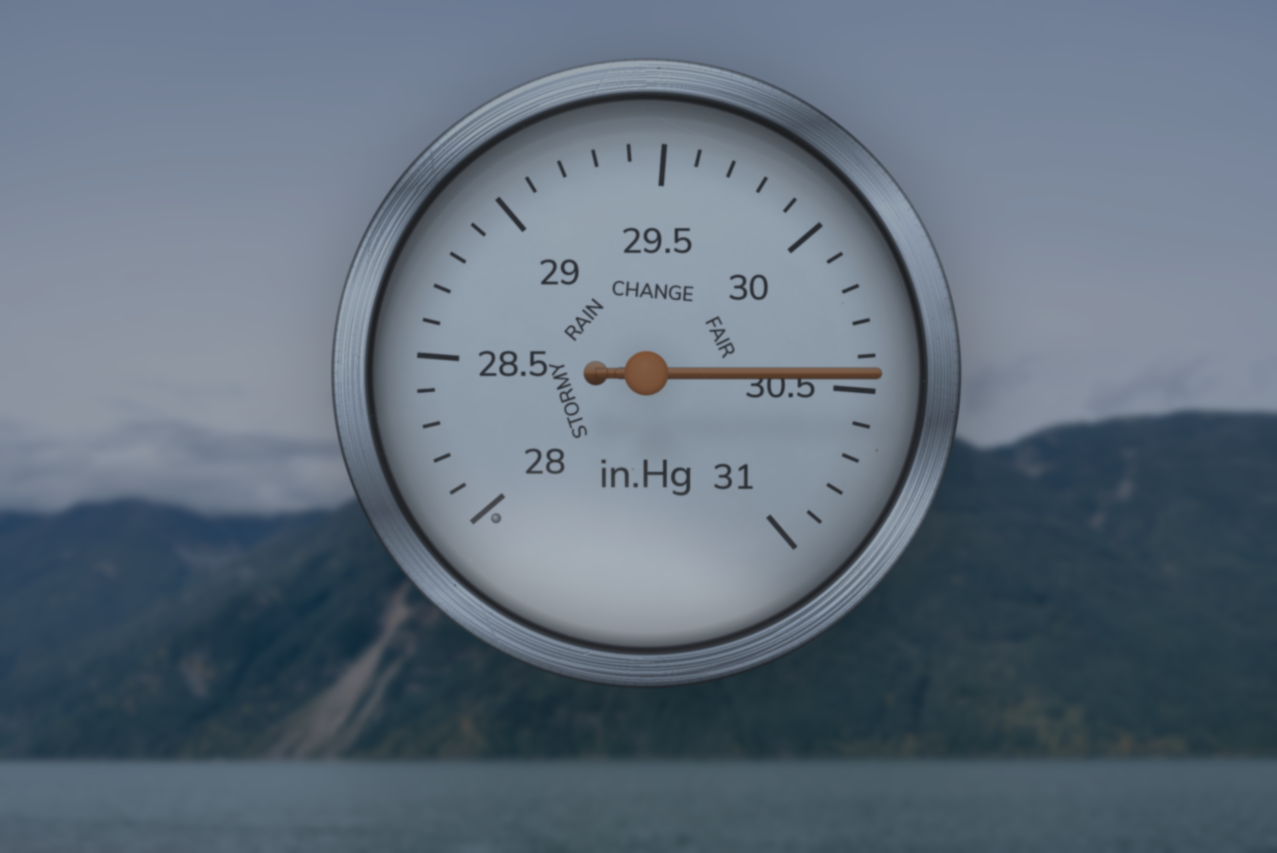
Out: 30.45
